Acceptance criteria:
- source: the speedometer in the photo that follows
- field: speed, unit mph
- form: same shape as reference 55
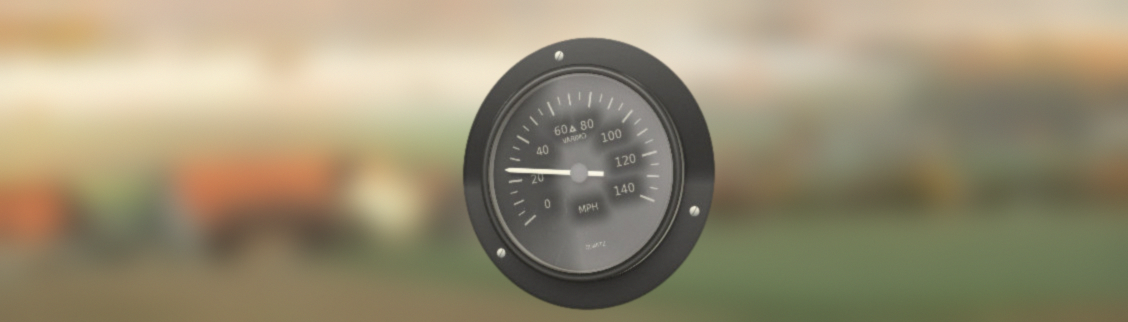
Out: 25
